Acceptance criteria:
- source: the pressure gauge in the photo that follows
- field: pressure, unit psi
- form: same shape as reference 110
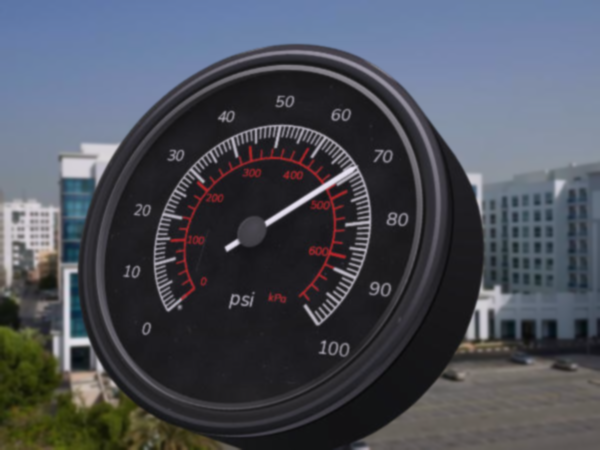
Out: 70
